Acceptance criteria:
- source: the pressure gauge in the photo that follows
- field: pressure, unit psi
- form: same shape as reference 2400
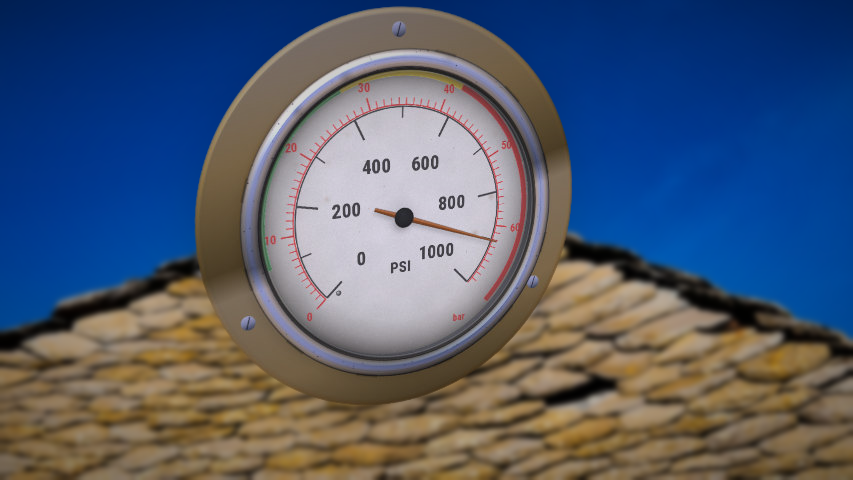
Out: 900
